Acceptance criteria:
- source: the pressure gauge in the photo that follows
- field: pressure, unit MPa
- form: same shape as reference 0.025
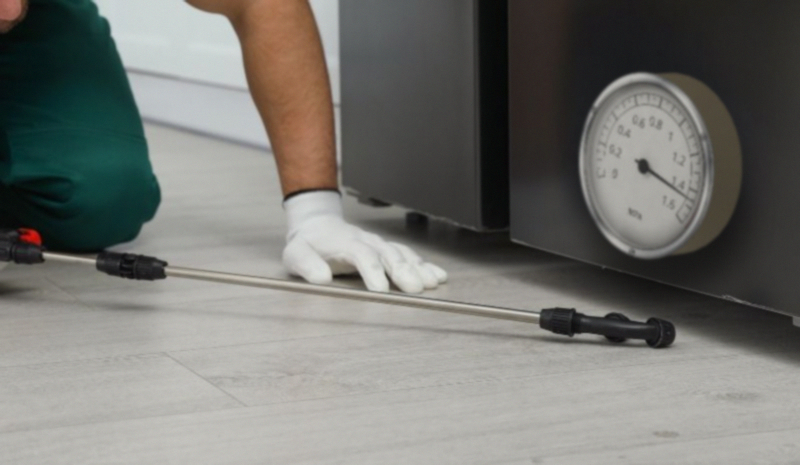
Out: 1.45
